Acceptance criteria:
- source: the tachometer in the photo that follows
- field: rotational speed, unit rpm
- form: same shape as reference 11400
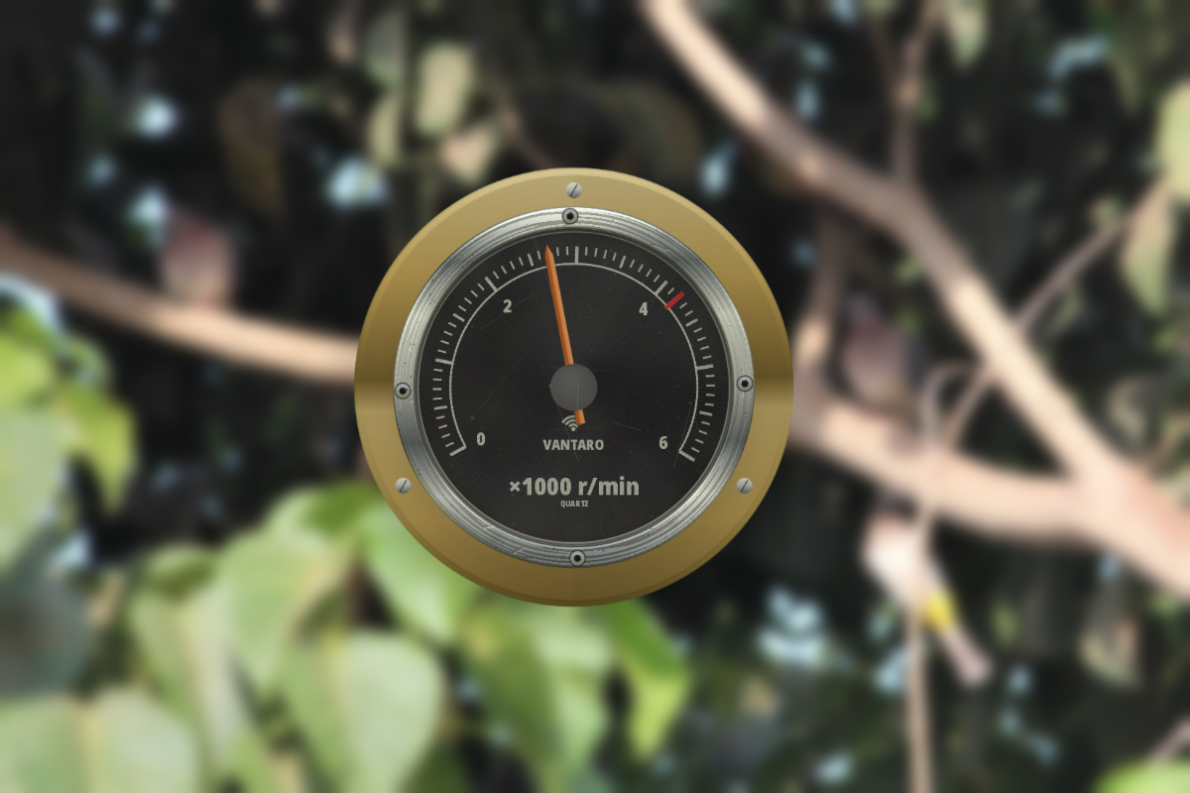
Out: 2700
